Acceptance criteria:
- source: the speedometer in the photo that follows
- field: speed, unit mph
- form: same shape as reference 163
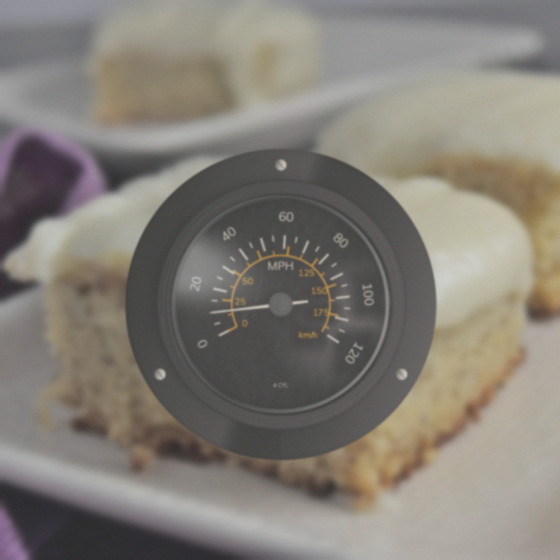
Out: 10
